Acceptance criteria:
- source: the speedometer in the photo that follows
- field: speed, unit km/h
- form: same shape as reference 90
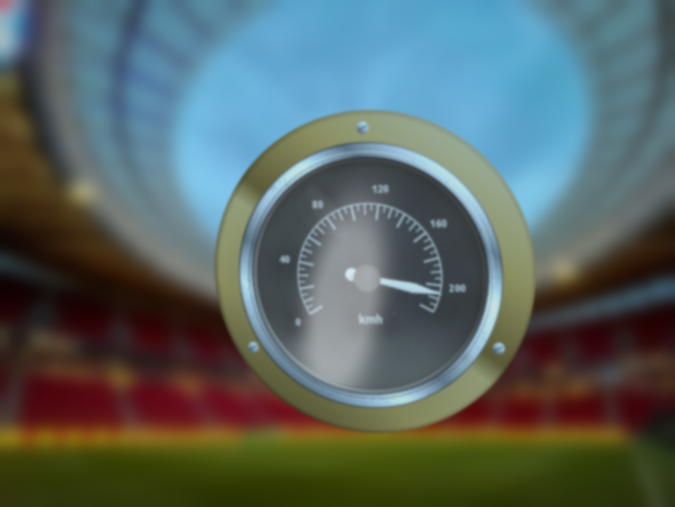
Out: 205
